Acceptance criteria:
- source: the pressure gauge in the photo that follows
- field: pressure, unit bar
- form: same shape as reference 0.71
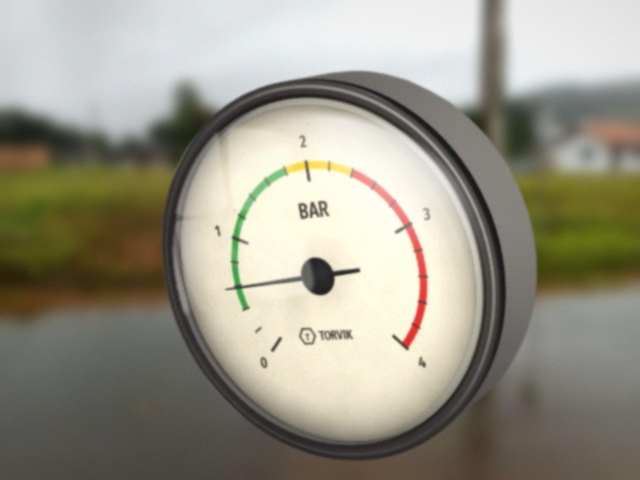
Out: 0.6
